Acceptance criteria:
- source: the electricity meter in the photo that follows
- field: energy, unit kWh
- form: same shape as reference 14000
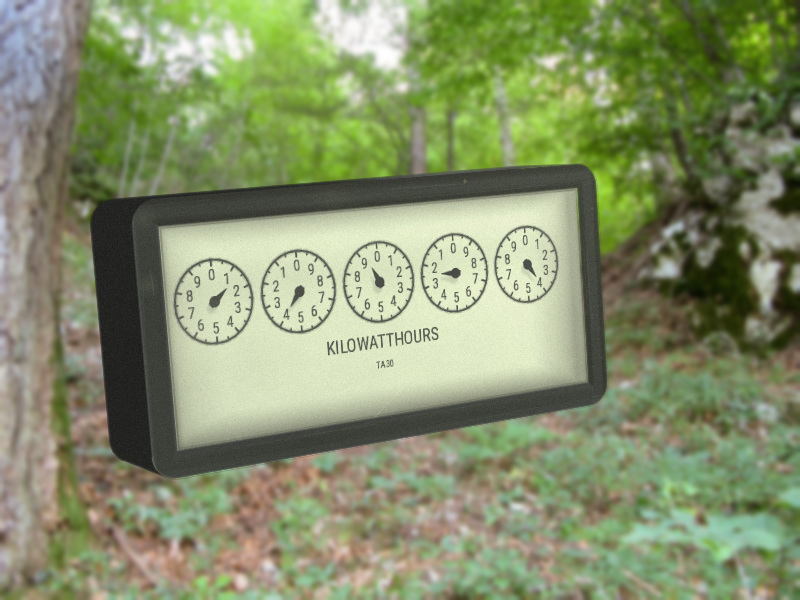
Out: 13924
